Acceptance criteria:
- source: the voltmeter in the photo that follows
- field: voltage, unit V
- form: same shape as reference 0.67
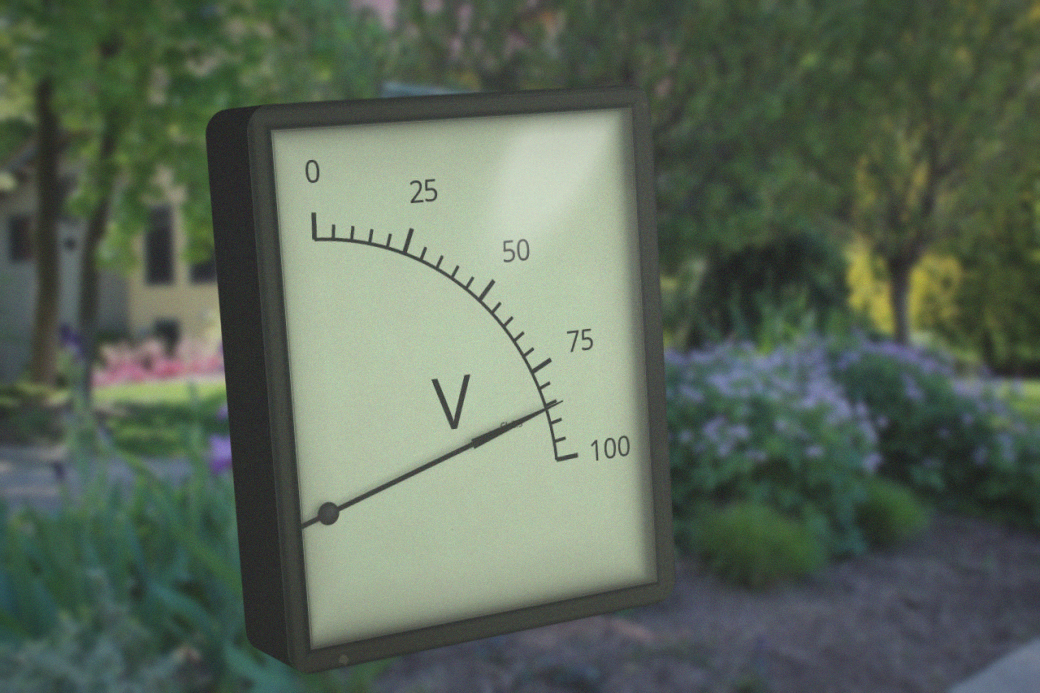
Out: 85
